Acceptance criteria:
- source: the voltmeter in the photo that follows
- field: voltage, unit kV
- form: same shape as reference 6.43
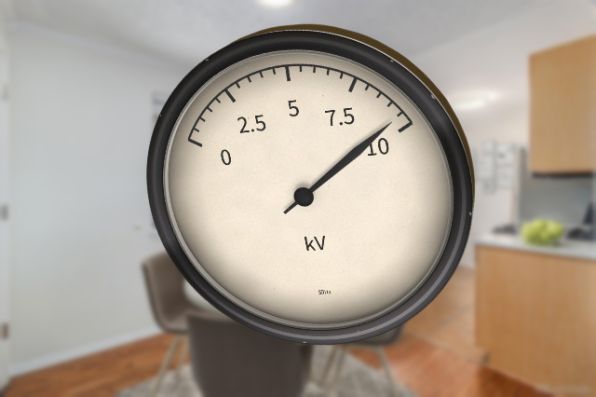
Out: 9.5
